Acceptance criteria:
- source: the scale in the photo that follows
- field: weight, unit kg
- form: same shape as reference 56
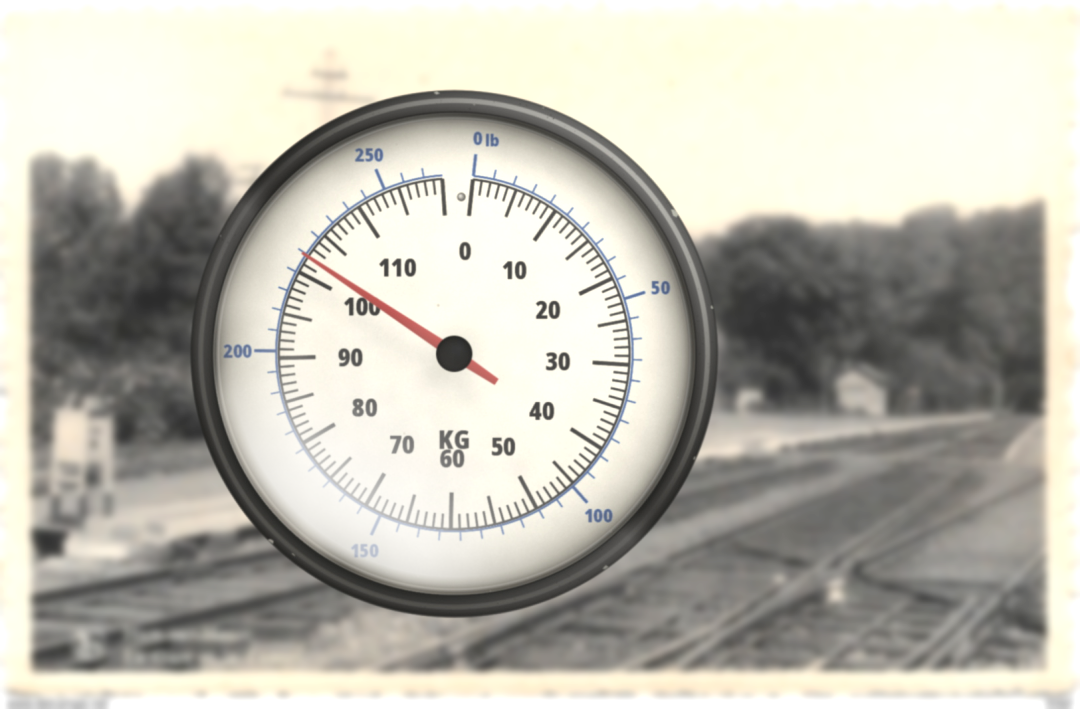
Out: 102
